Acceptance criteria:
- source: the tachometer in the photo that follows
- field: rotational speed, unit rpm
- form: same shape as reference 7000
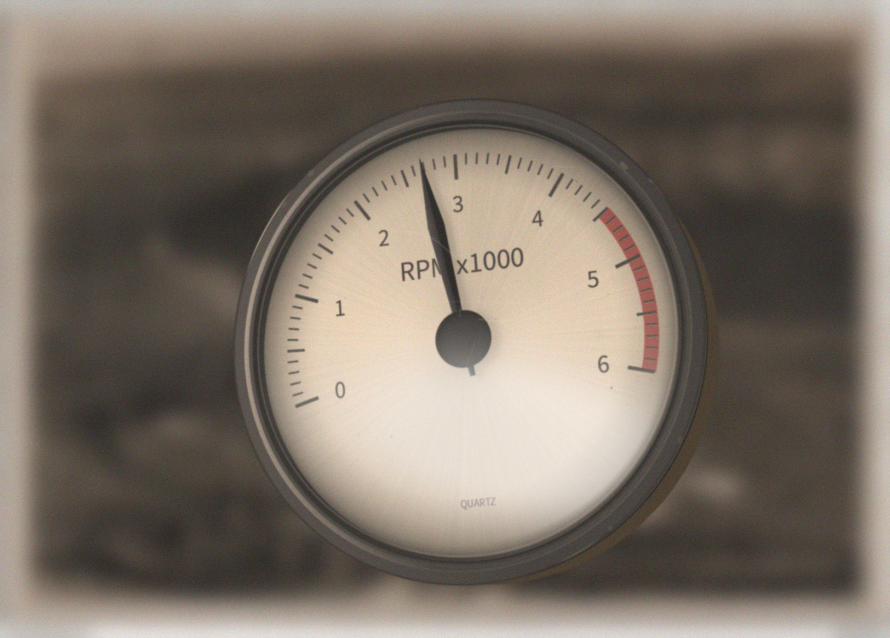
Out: 2700
